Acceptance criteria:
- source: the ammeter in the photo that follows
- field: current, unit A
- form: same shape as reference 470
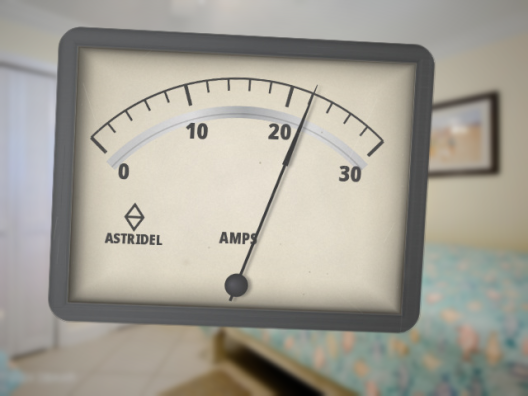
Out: 22
